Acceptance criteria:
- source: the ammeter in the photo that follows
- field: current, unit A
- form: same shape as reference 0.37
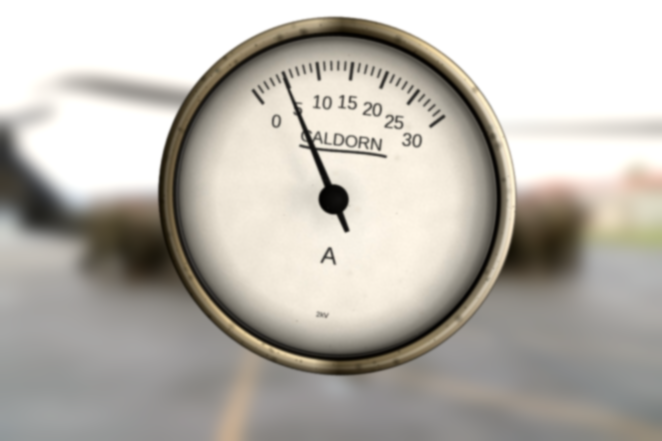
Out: 5
